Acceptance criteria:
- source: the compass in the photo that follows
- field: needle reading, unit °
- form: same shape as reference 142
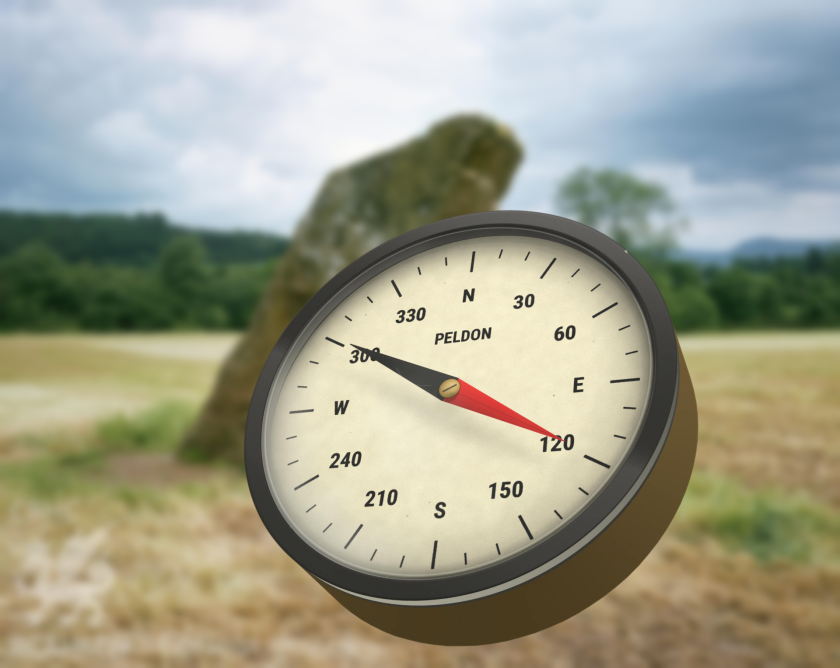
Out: 120
